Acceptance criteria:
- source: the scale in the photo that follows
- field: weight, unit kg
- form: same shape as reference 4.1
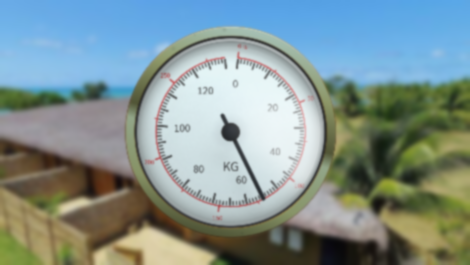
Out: 55
